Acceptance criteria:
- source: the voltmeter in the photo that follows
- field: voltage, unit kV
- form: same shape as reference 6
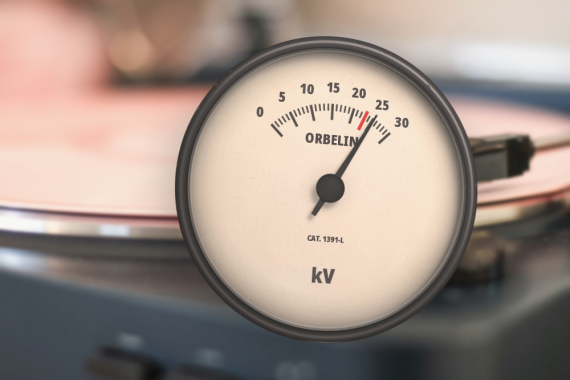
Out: 25
